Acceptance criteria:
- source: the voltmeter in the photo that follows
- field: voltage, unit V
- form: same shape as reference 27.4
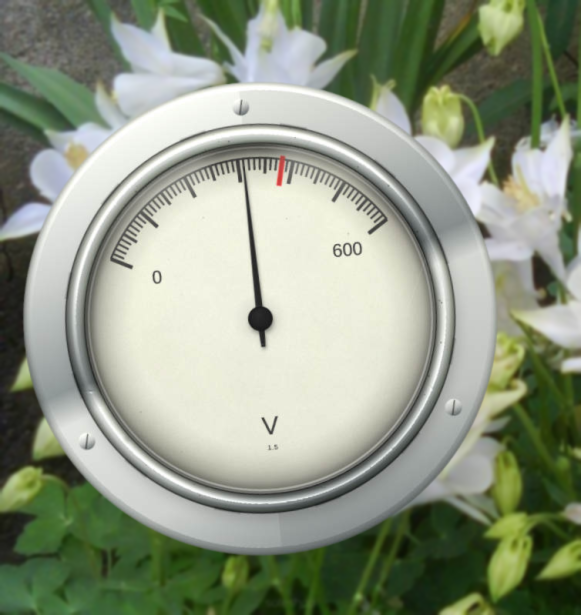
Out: 310
